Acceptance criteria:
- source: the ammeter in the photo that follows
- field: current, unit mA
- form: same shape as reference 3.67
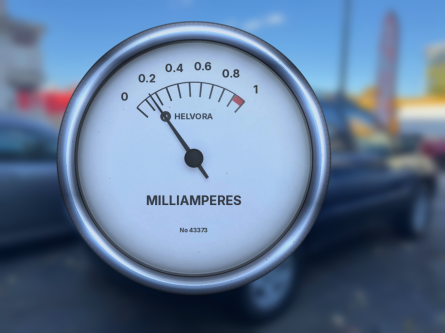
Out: 0.15
